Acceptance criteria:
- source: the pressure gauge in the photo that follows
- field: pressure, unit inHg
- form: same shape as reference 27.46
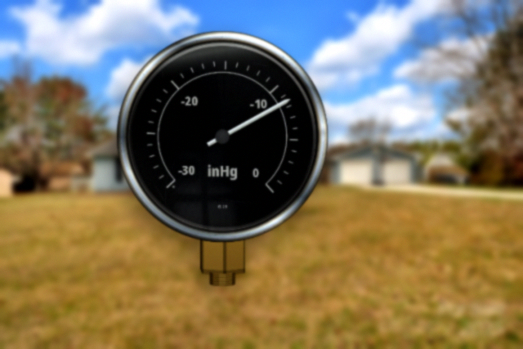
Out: -8.5
